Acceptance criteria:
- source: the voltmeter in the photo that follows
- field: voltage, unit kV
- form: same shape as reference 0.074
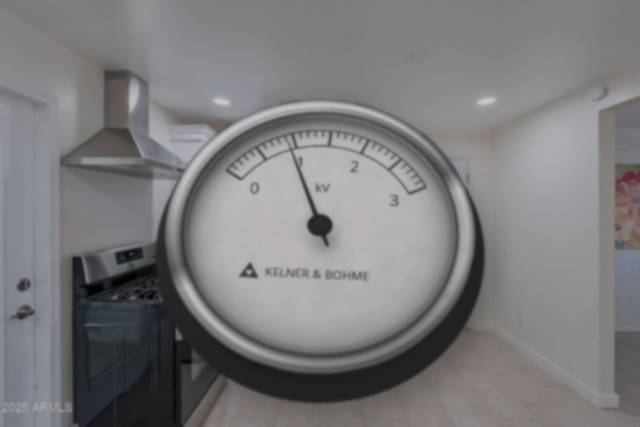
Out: 0.9
